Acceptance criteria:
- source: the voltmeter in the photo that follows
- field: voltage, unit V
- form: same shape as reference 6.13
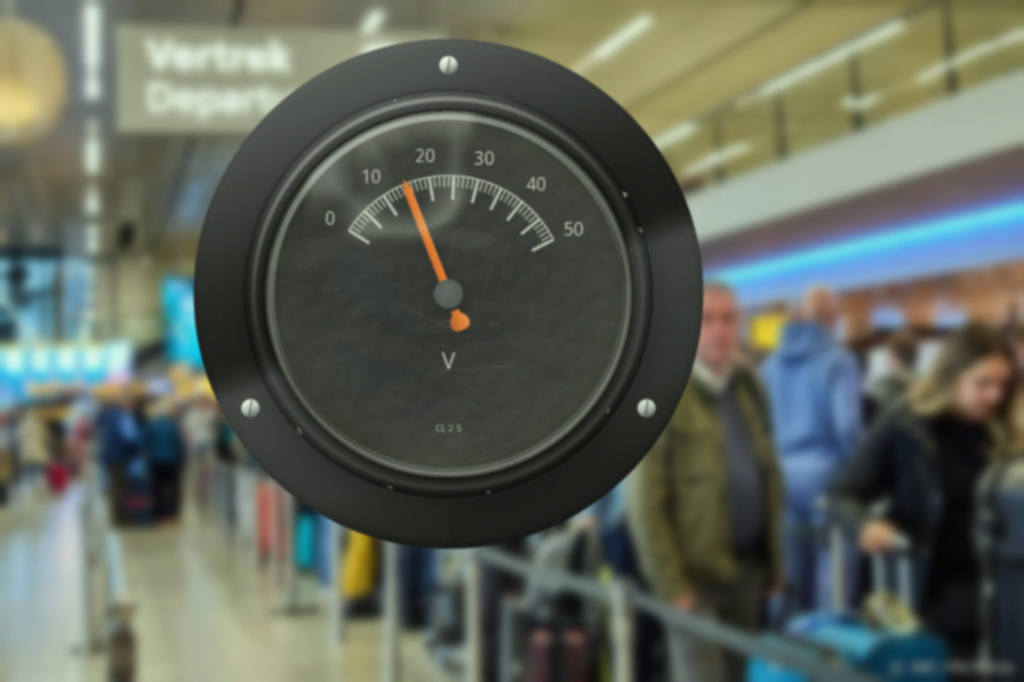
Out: 15
